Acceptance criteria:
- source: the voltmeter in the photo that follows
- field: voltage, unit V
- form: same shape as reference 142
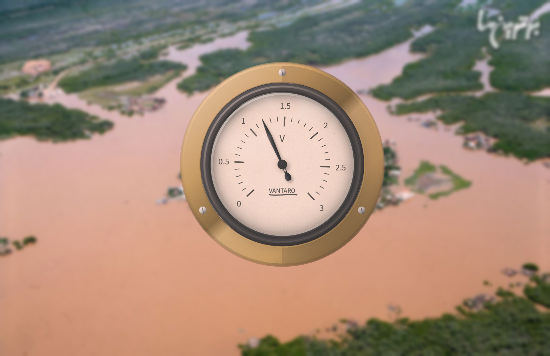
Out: 1.2
